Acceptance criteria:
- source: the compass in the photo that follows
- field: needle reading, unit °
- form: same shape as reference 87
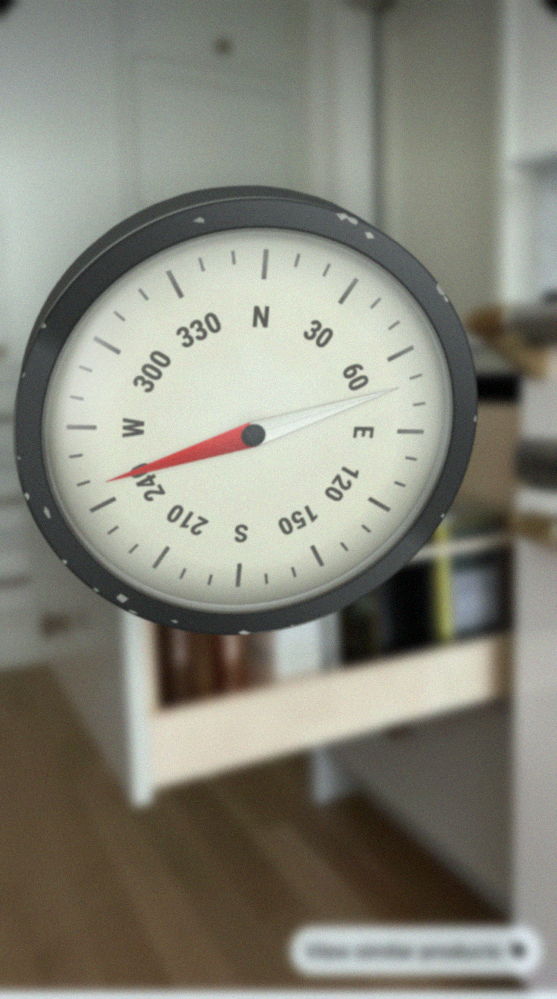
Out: 250
